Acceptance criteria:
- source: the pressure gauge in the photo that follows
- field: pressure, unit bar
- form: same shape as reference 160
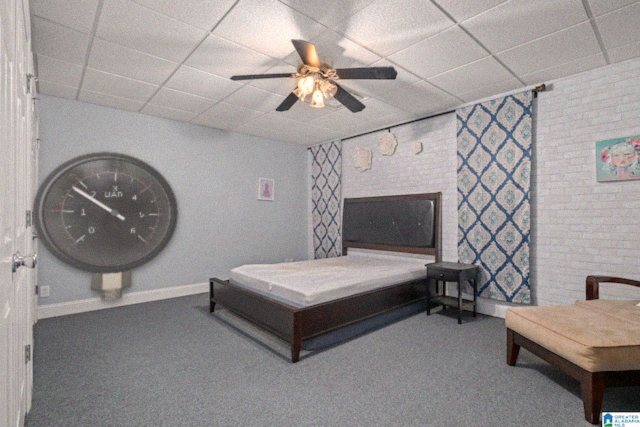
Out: 1.75
